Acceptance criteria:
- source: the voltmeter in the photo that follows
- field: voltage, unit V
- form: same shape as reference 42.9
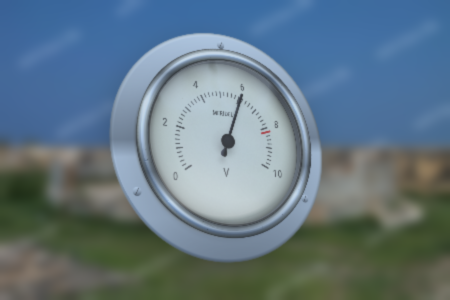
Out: 6
